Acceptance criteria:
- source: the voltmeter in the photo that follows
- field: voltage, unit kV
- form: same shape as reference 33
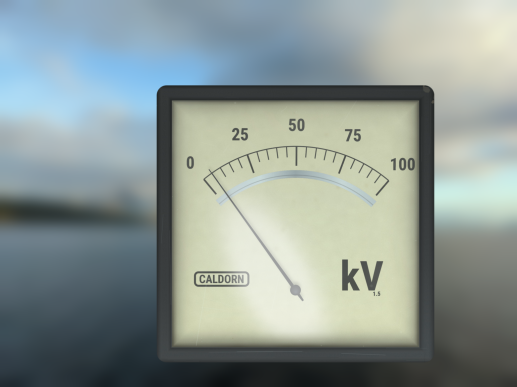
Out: 5
